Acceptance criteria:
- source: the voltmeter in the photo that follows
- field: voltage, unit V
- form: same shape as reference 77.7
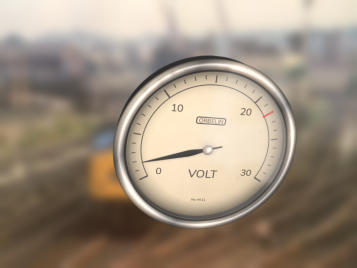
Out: 2
